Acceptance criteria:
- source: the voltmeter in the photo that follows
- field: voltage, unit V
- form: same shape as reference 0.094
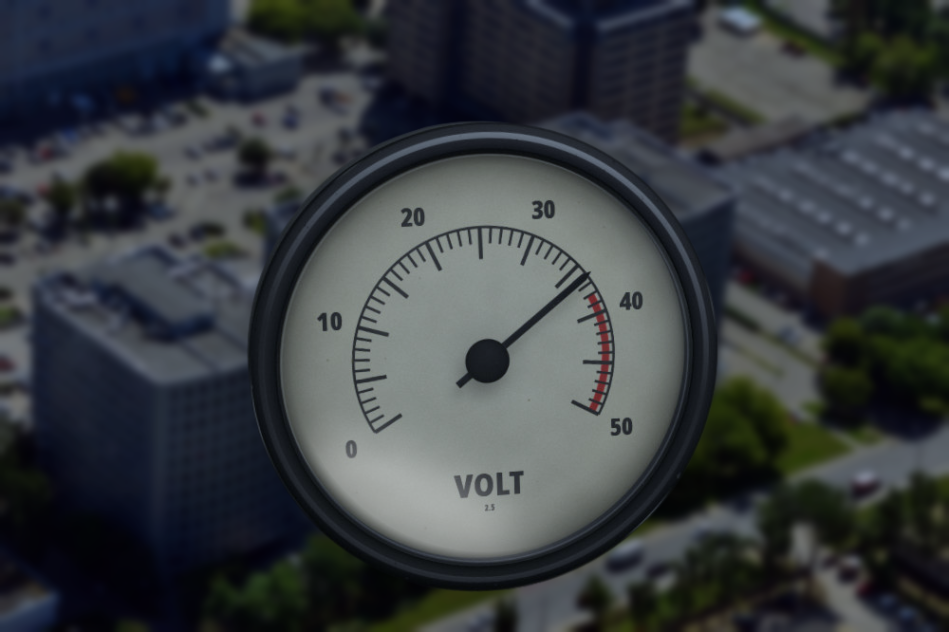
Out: 36
